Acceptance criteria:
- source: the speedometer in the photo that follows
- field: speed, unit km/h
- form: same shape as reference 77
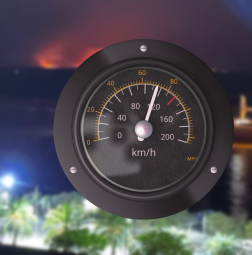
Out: 115
